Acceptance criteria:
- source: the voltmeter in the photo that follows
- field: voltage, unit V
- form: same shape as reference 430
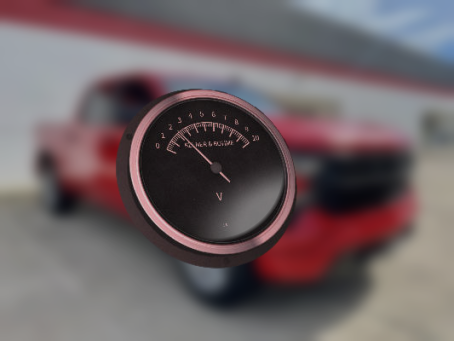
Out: 2
